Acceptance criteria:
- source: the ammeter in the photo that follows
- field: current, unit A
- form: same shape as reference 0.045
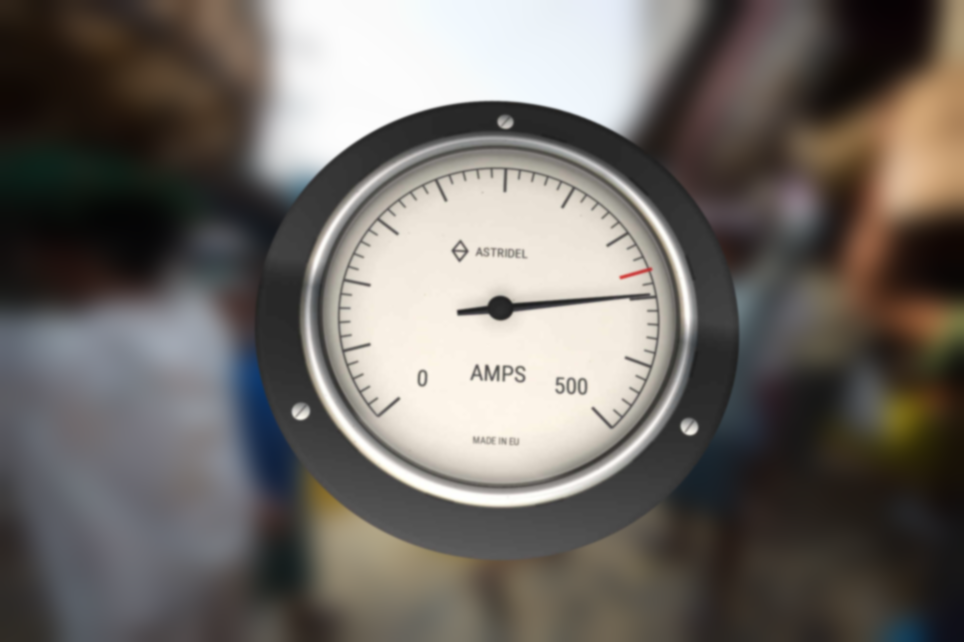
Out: 400
